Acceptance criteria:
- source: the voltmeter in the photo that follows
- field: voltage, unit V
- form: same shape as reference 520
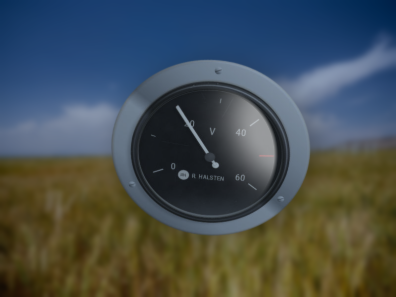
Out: 20
